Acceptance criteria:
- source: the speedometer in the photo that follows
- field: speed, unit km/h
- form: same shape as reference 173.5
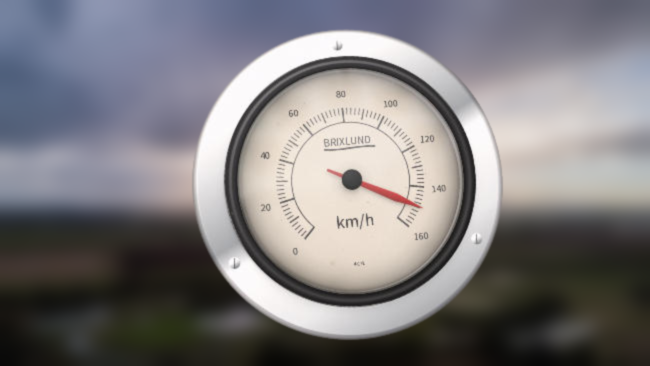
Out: 150
